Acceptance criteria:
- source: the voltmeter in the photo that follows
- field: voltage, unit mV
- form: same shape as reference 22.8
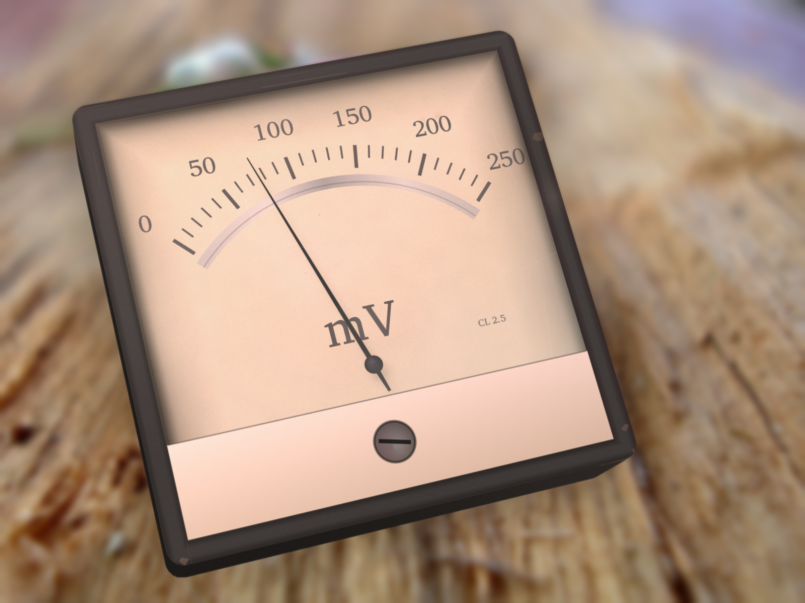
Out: 75
